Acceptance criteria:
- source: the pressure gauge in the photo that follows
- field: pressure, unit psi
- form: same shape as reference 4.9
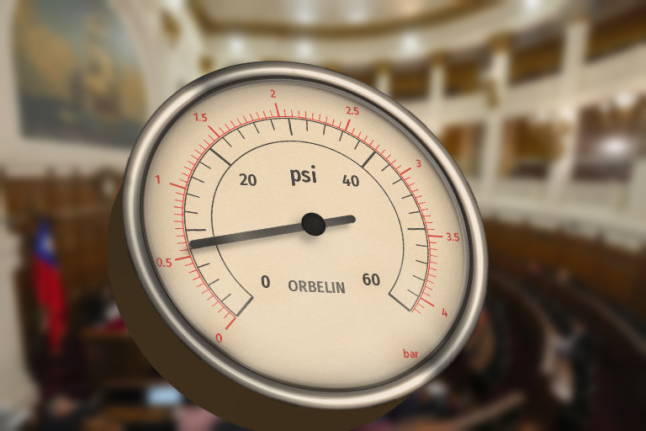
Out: 8
